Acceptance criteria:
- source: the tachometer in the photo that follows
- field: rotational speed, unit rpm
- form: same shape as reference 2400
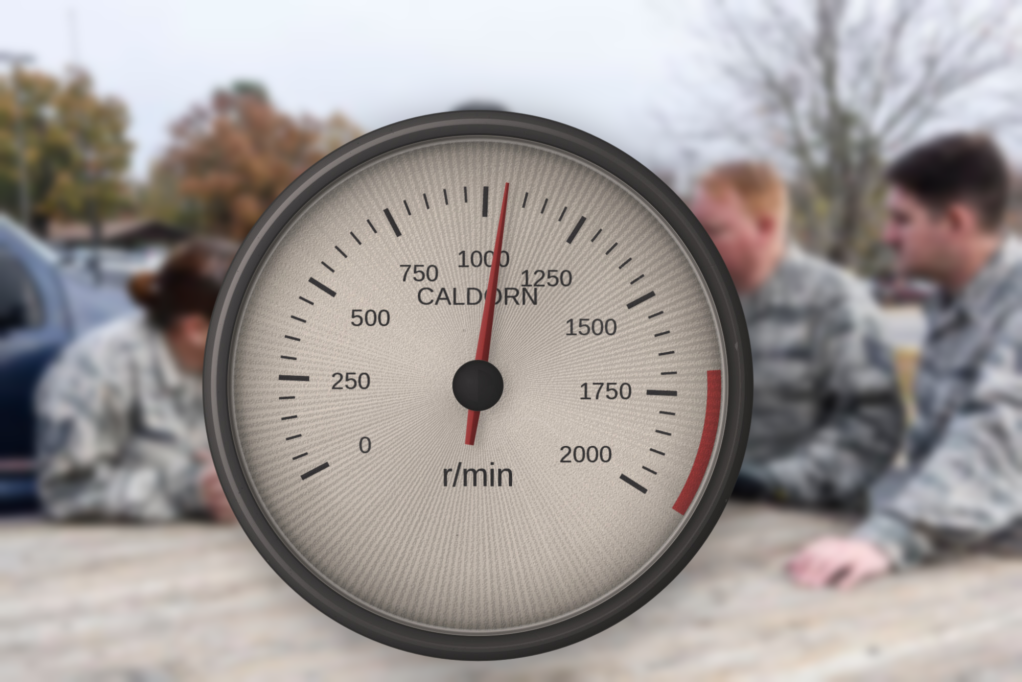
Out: 1050
